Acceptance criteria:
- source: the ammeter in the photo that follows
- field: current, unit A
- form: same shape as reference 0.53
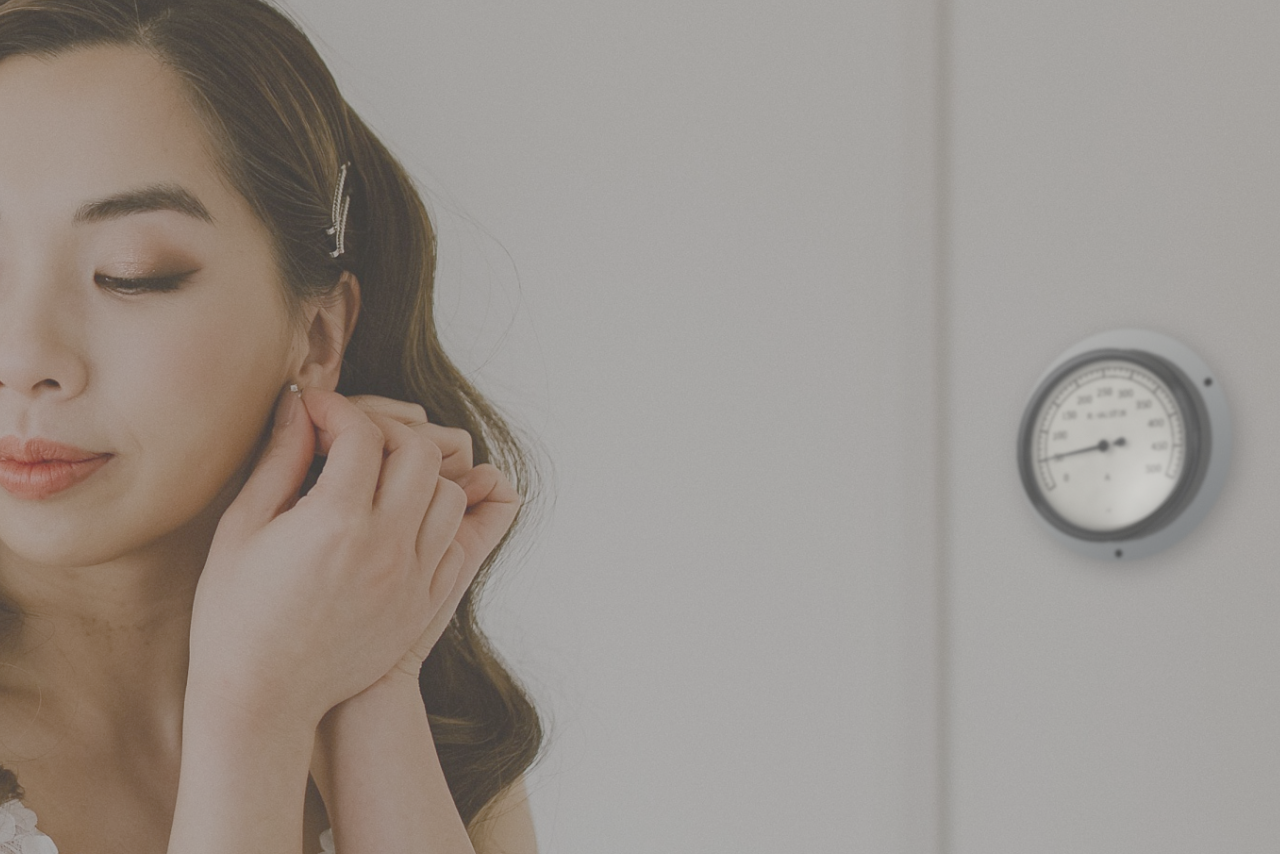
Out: 50
